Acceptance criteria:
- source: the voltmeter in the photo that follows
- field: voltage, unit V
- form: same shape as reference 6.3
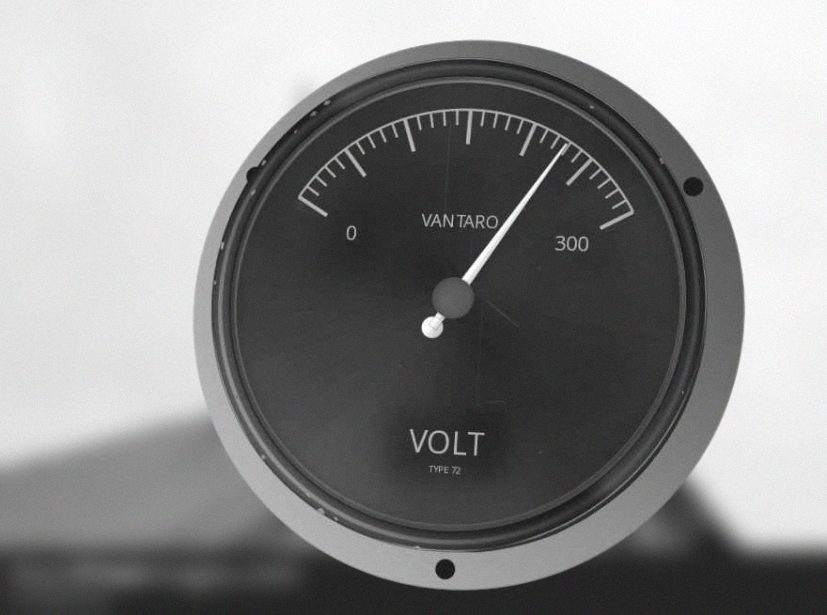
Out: 230
